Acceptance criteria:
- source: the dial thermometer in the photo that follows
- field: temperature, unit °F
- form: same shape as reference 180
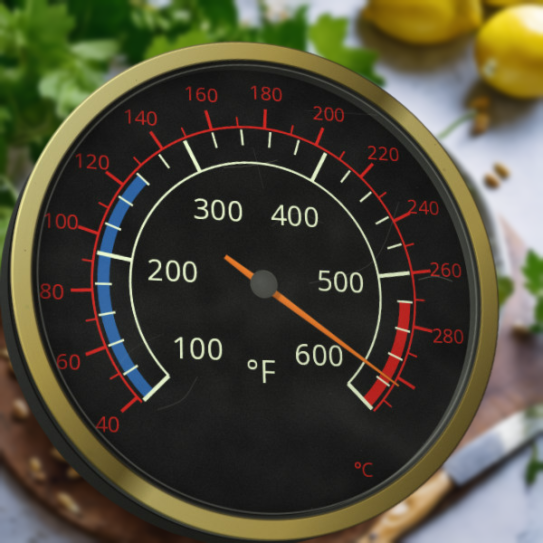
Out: 580
